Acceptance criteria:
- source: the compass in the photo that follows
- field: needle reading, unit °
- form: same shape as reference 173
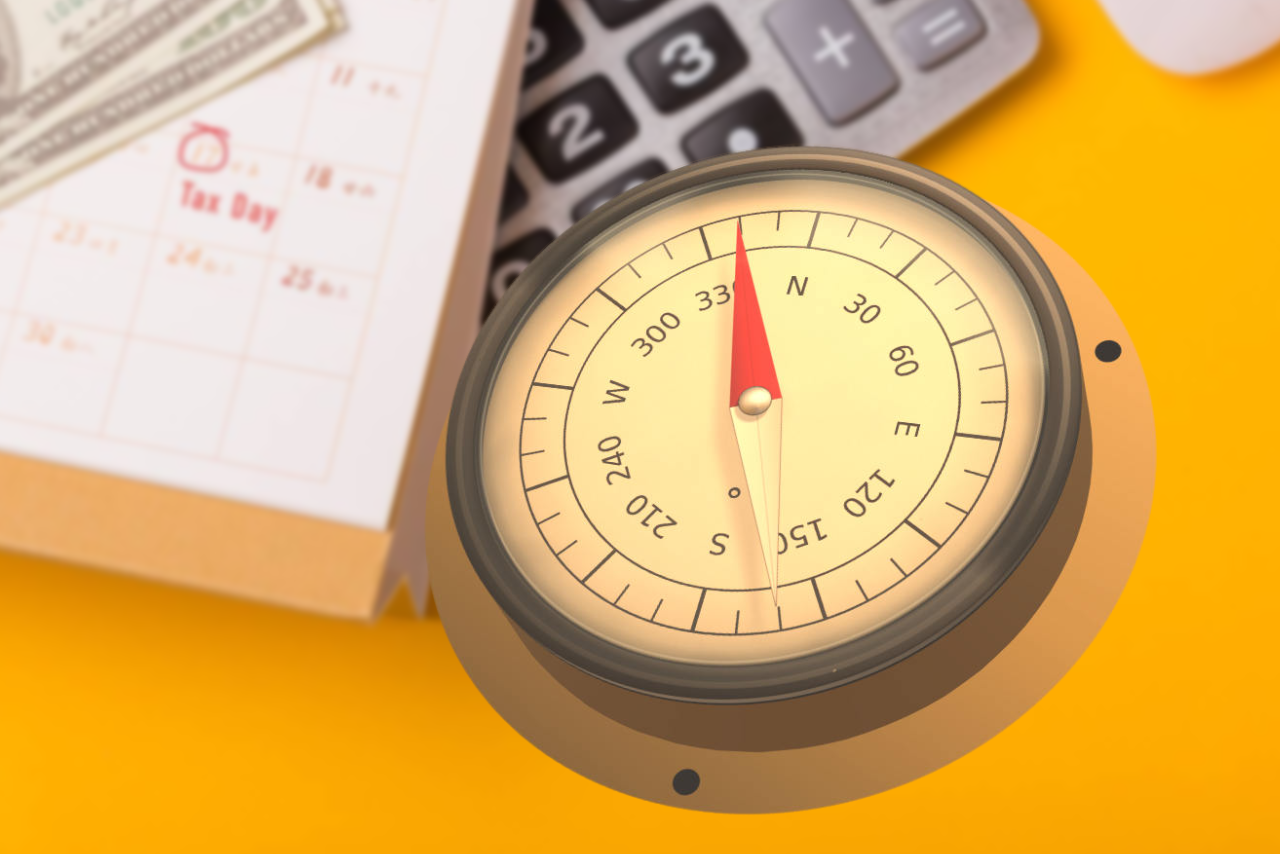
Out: 340
